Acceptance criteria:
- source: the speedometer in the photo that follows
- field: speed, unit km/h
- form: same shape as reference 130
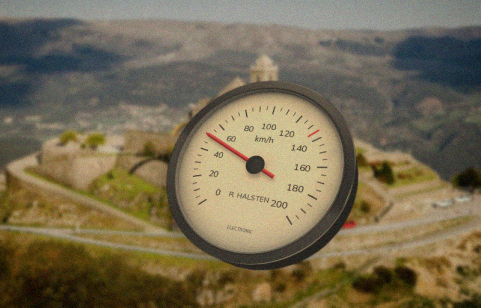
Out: 50
